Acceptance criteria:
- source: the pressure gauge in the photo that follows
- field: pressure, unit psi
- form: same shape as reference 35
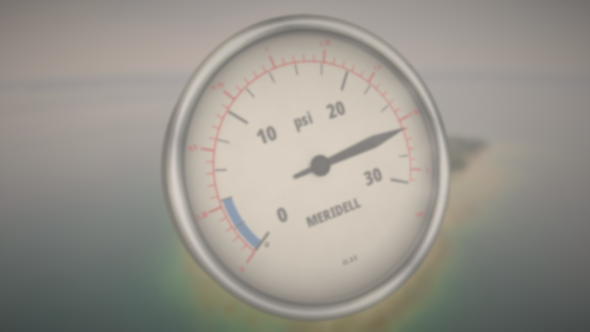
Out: 26
